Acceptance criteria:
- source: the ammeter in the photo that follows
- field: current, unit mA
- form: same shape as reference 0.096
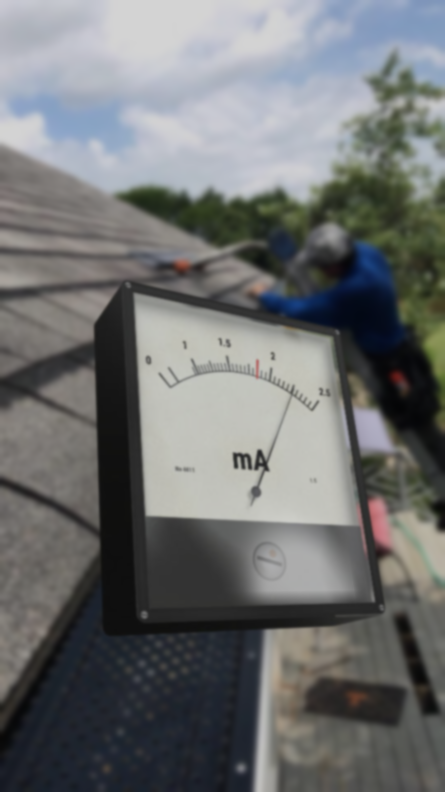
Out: 2.25
